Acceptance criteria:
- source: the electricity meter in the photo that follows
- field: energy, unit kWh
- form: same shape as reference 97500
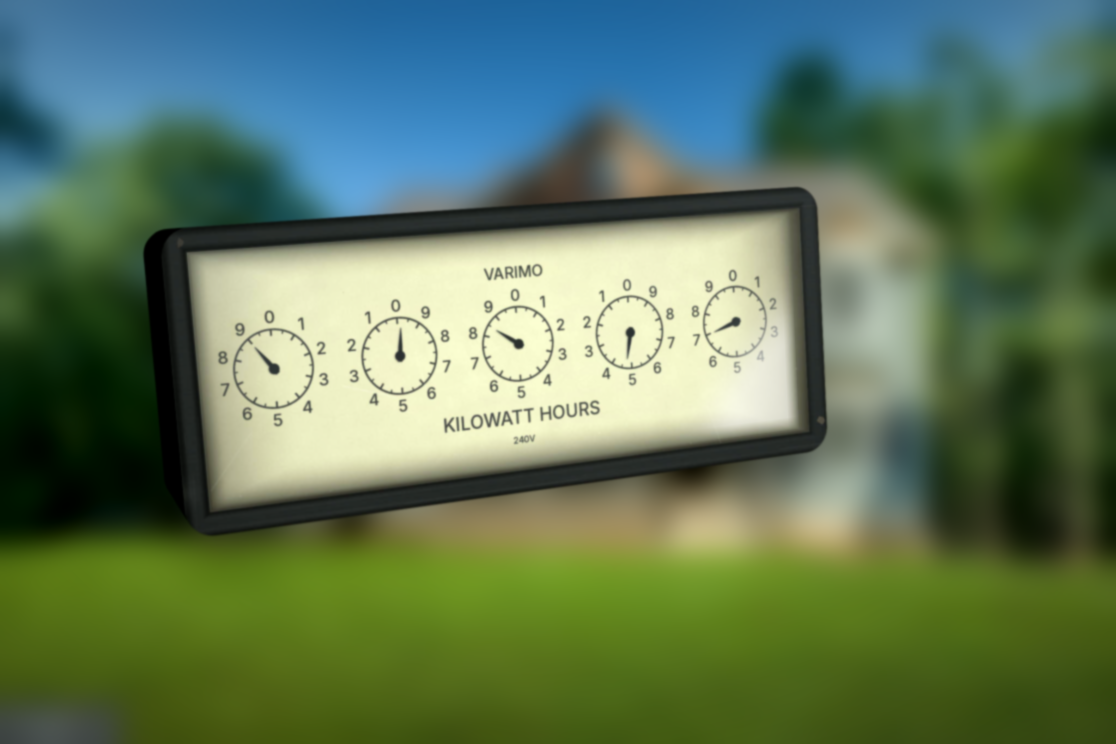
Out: 89847
